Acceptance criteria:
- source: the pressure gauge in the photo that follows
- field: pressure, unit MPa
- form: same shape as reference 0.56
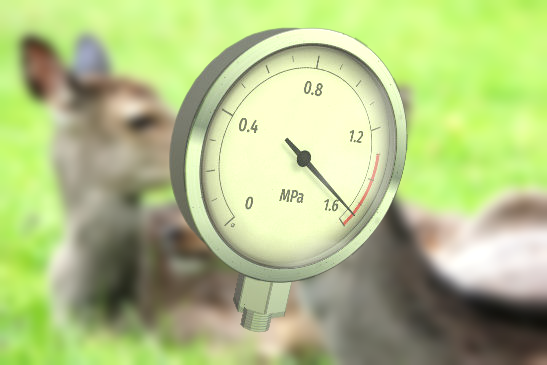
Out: 1.55
